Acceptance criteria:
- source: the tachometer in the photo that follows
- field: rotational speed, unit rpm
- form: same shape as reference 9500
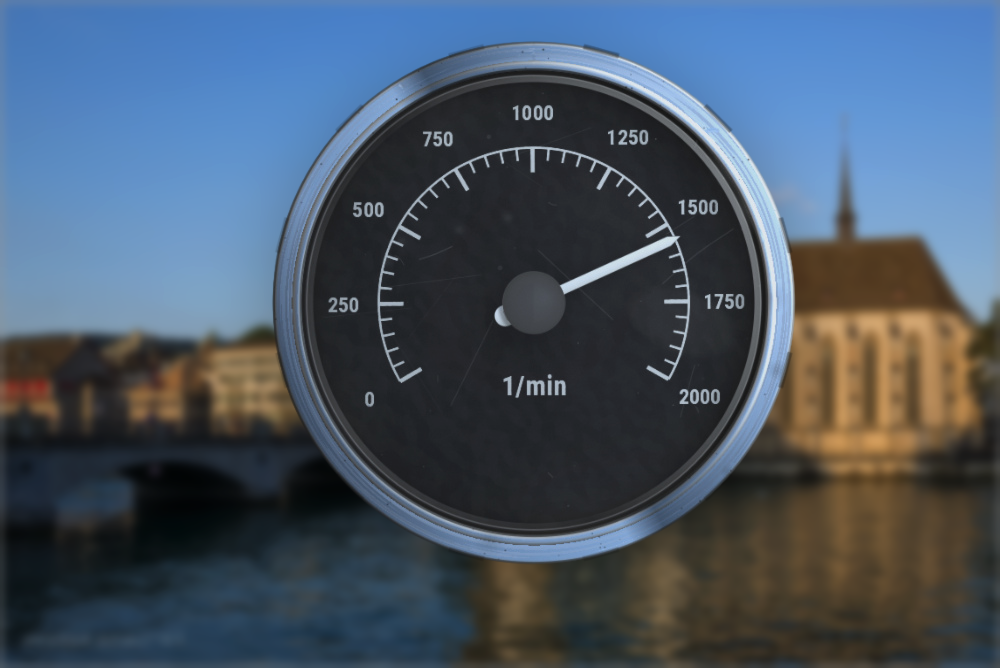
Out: 1550
